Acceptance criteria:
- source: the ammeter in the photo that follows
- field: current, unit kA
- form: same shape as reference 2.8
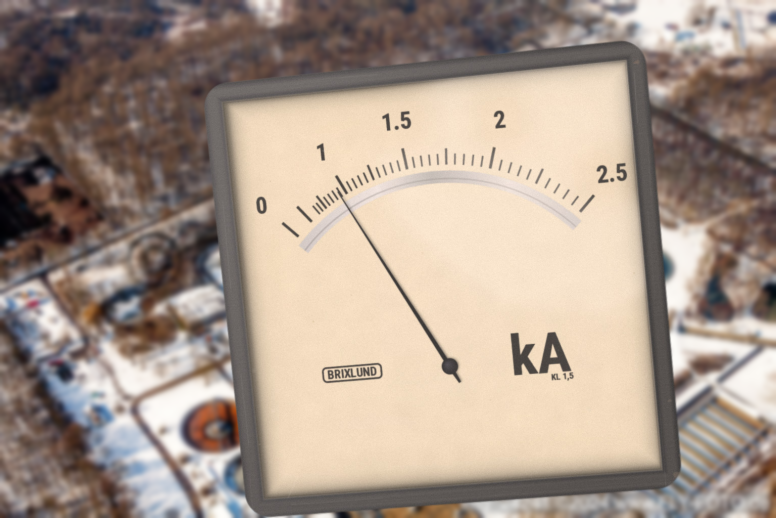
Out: 0.95
